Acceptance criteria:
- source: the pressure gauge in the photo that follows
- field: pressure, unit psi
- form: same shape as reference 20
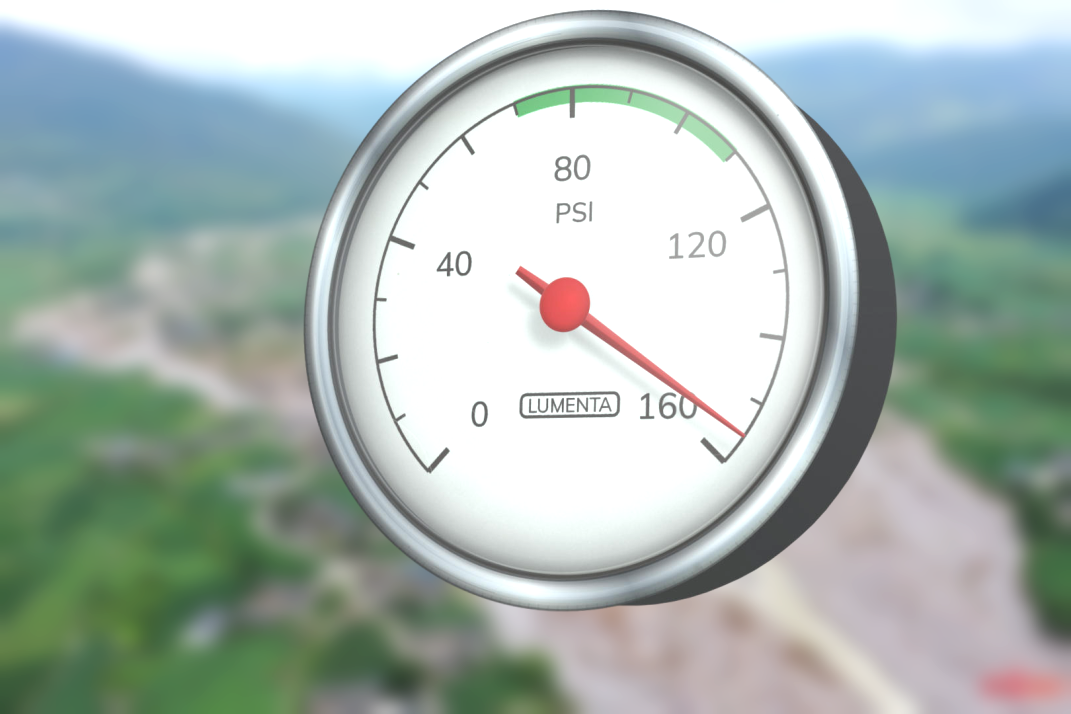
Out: 155
